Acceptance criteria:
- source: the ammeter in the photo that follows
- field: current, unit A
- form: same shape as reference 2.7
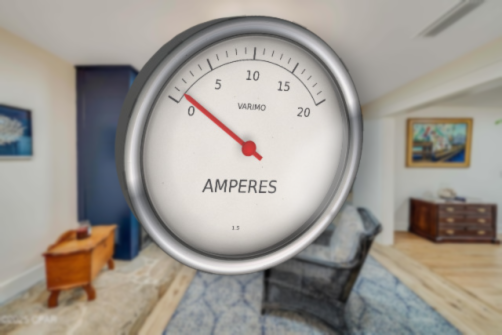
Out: 1
